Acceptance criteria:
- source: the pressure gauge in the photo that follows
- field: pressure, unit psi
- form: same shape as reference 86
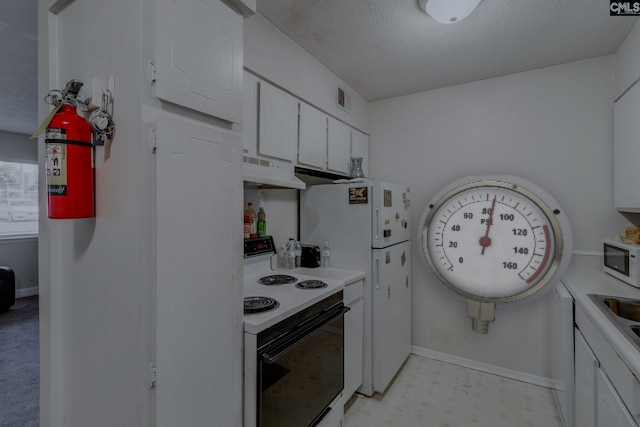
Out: 85
